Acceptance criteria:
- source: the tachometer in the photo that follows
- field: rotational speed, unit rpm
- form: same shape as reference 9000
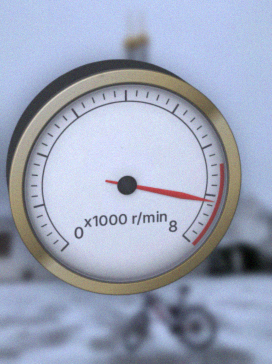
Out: 7100
